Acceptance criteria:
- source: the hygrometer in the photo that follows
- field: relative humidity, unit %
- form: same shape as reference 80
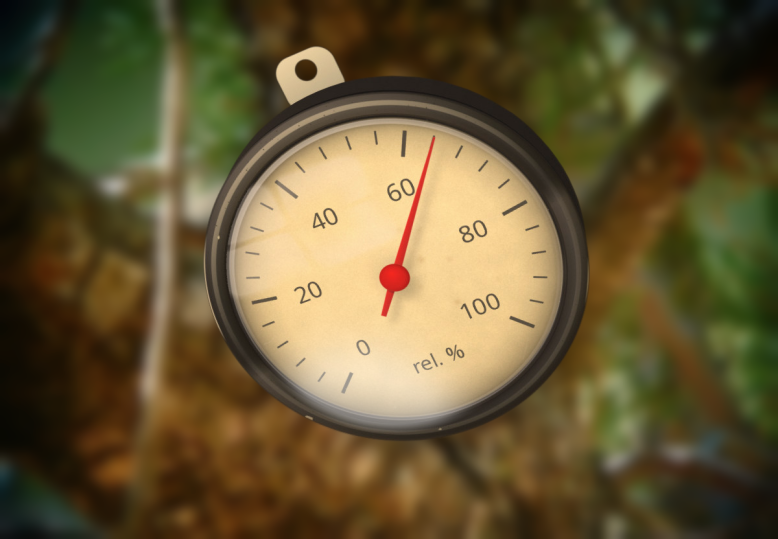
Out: 64
